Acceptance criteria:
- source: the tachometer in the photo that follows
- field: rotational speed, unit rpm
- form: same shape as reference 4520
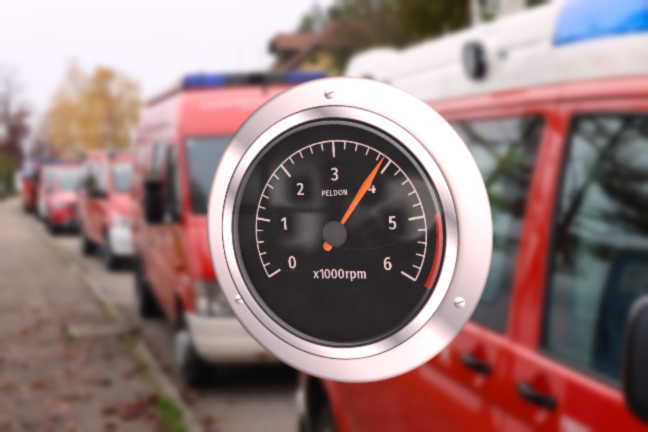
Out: 3900
